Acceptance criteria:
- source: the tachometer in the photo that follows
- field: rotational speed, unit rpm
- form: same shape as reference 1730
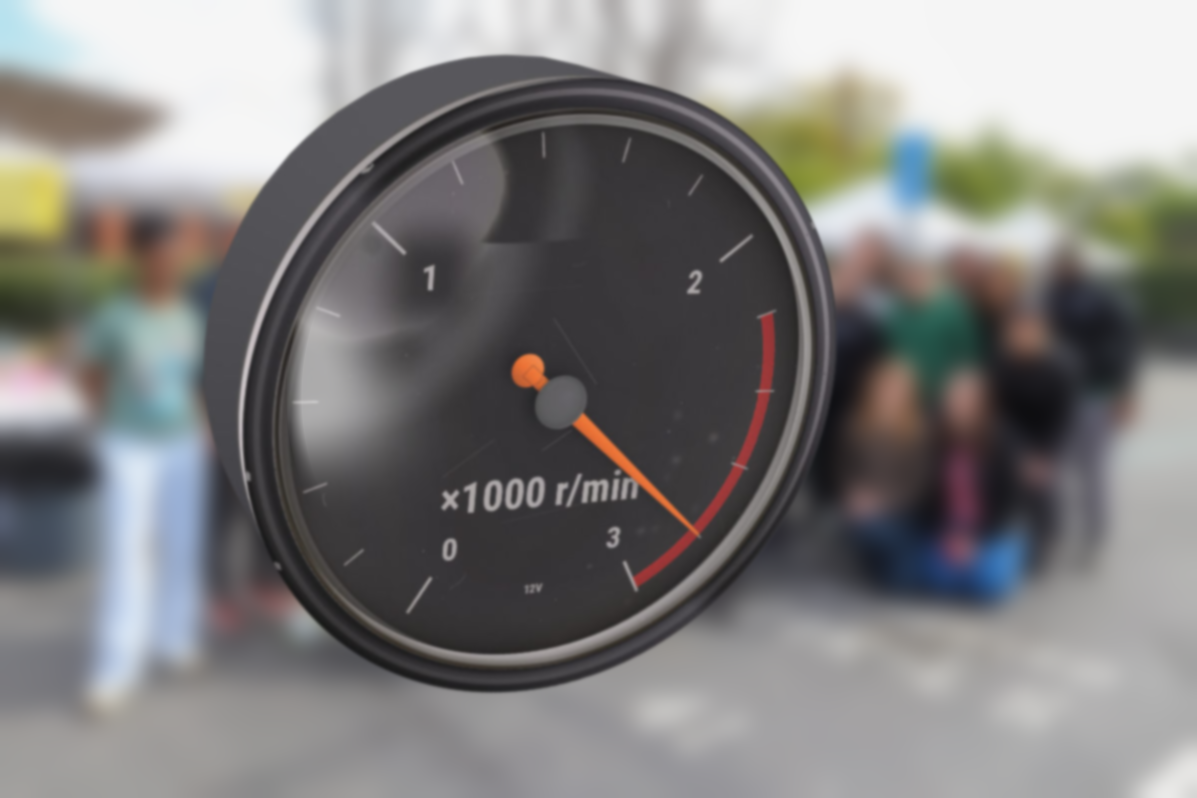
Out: 2800
